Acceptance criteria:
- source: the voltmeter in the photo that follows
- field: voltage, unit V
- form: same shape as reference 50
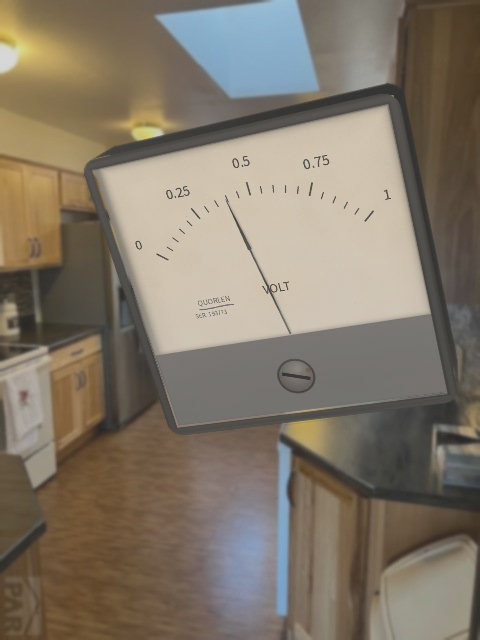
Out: 0.4
